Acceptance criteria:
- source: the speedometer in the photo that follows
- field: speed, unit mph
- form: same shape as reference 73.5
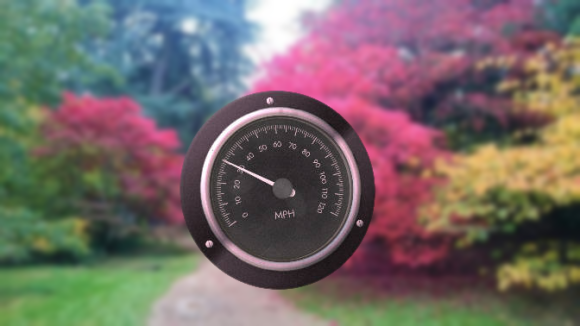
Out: 30
